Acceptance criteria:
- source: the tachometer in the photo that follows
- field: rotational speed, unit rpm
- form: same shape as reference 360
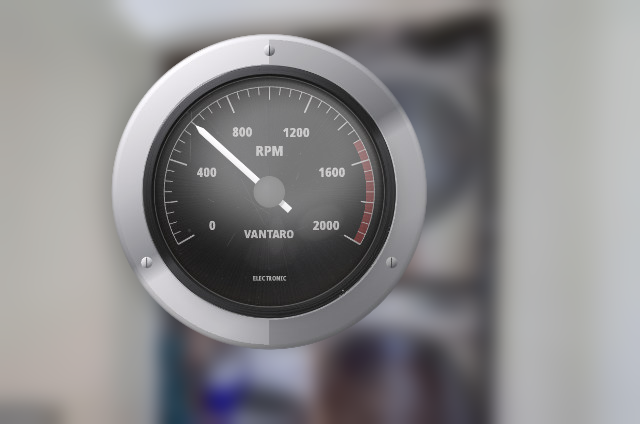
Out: 600
